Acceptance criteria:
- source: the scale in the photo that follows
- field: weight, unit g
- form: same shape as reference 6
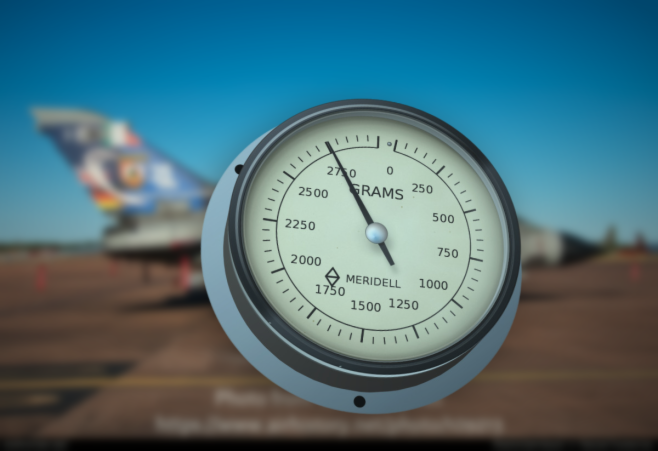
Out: 2750
